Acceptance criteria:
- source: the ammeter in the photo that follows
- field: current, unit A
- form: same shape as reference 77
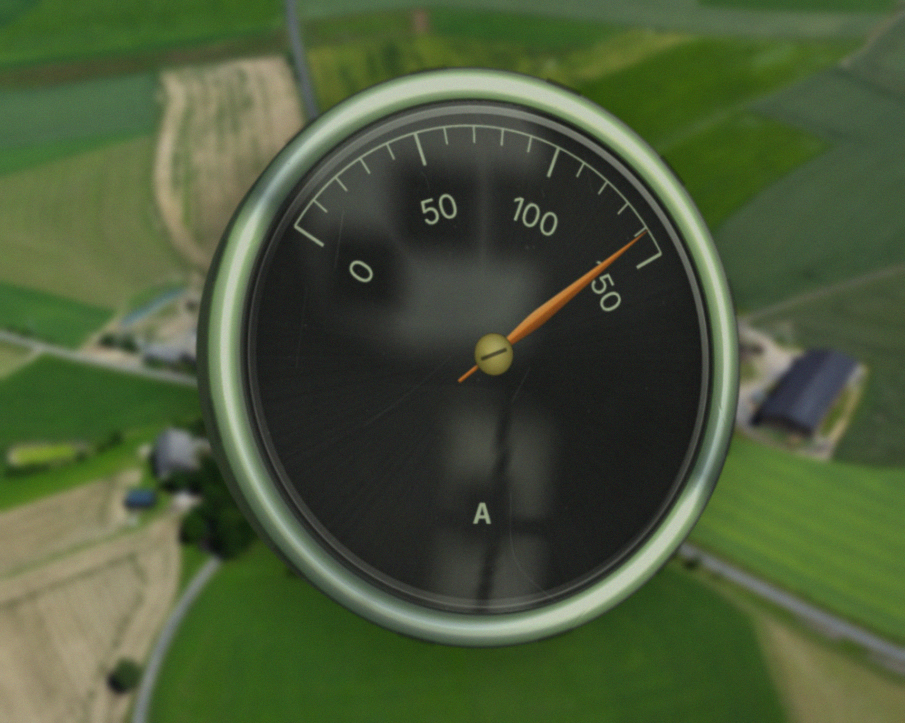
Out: 140
